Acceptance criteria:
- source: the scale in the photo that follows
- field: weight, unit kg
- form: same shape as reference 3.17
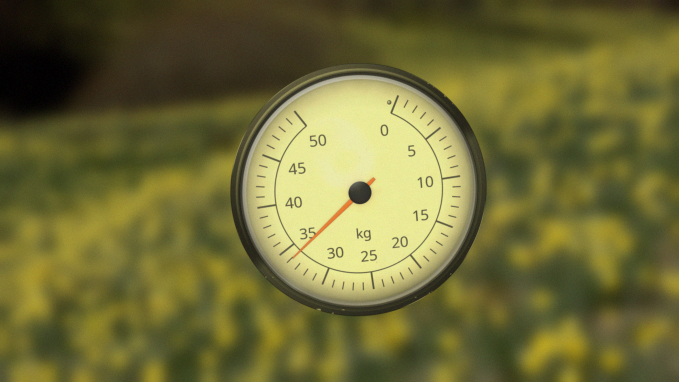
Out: 34
